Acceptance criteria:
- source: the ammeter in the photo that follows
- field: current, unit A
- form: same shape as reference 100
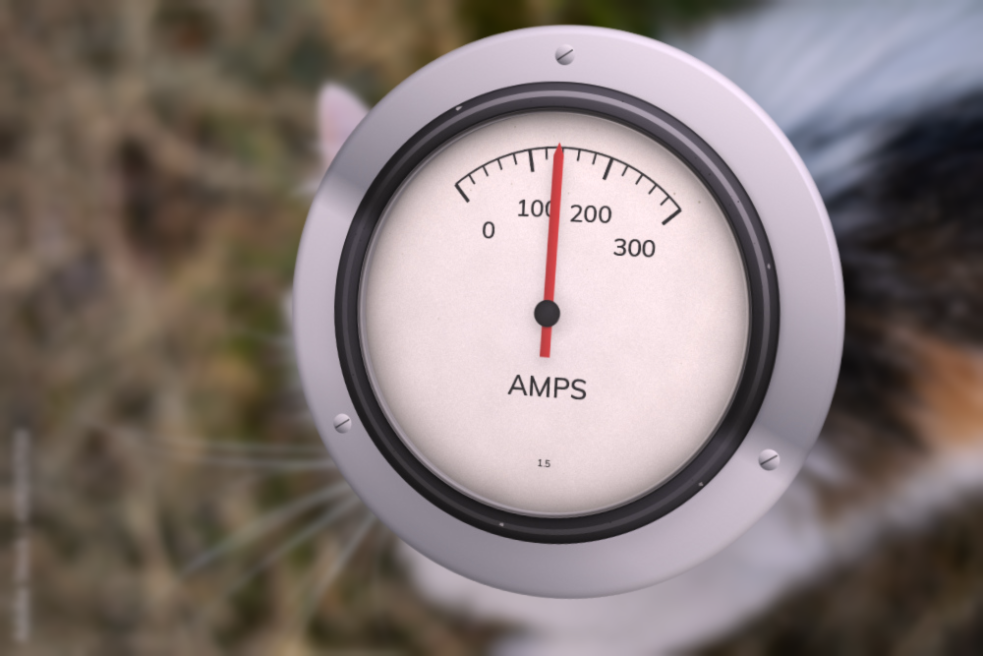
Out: 140
